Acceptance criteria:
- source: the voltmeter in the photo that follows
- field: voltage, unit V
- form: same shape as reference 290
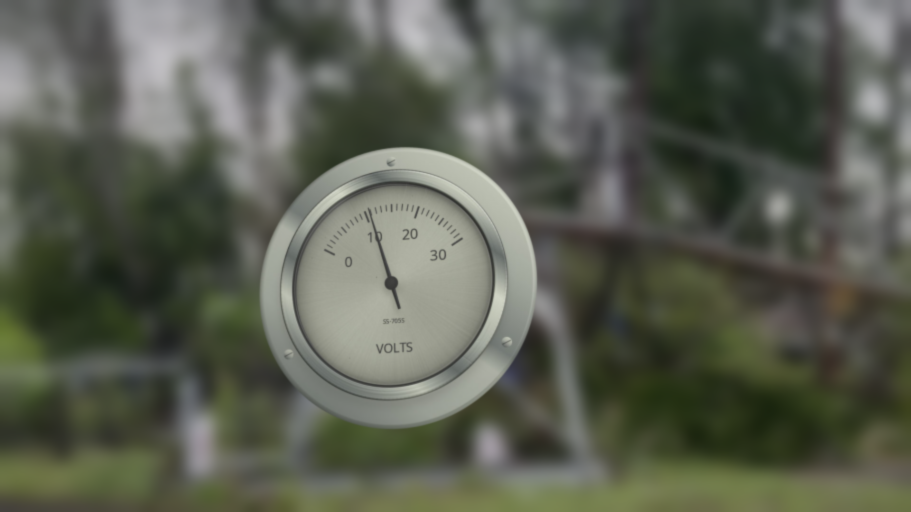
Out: 11
